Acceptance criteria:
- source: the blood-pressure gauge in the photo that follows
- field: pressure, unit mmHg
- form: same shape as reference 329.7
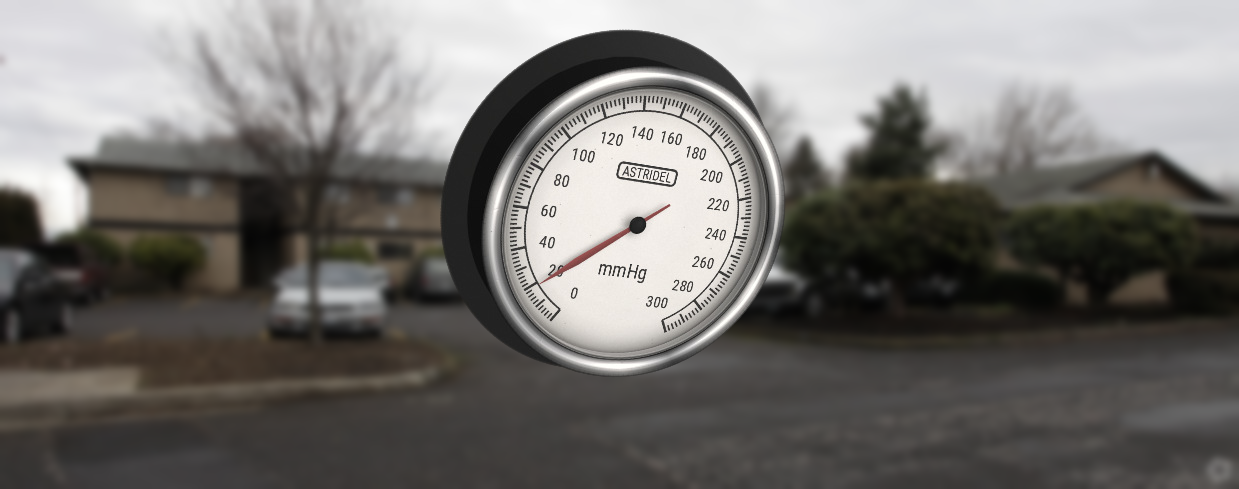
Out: 20
